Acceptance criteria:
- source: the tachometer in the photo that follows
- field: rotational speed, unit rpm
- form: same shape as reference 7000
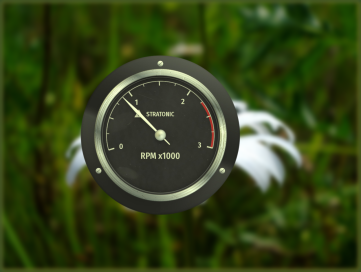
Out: 875
